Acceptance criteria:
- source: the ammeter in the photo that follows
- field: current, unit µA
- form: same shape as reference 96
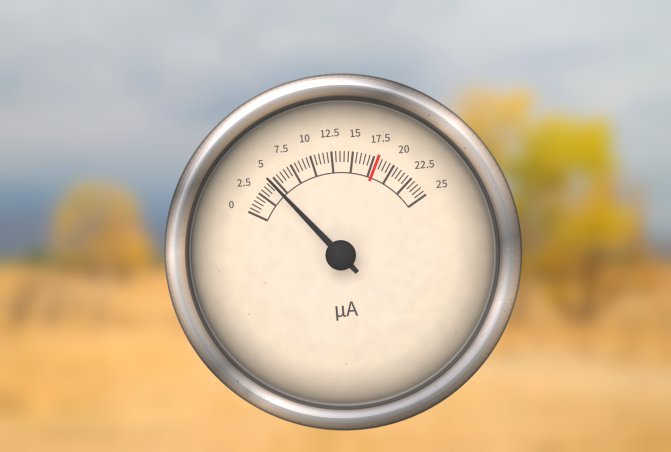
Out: 4.5
